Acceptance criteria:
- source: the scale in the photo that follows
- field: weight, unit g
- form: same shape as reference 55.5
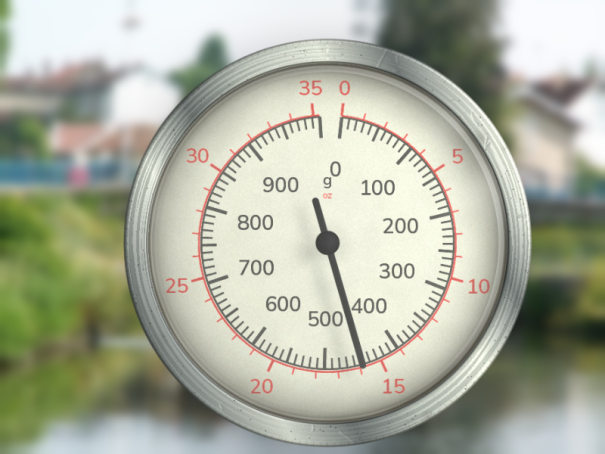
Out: 450
